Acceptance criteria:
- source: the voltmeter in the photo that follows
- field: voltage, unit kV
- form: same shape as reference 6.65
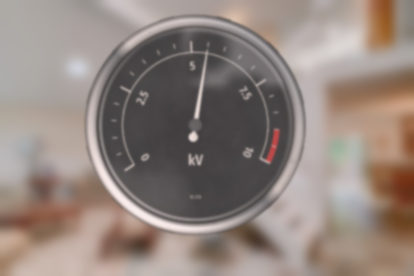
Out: 5.5
